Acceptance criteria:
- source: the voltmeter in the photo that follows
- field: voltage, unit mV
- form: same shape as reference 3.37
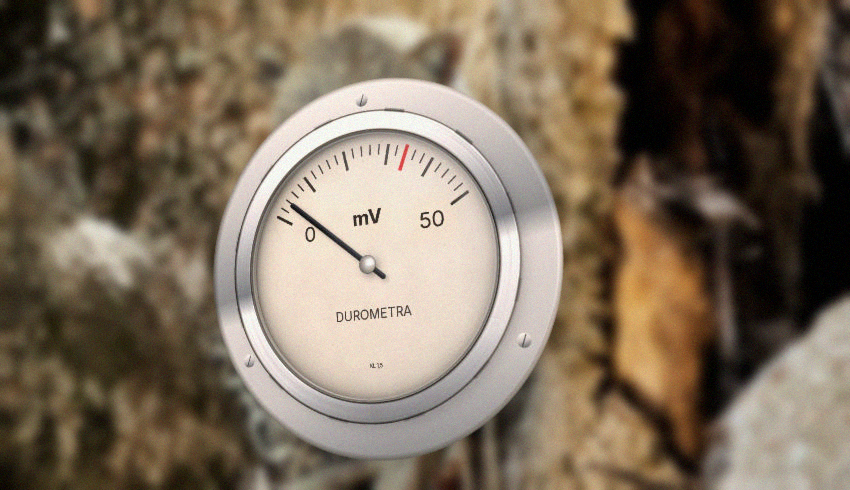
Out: 4
